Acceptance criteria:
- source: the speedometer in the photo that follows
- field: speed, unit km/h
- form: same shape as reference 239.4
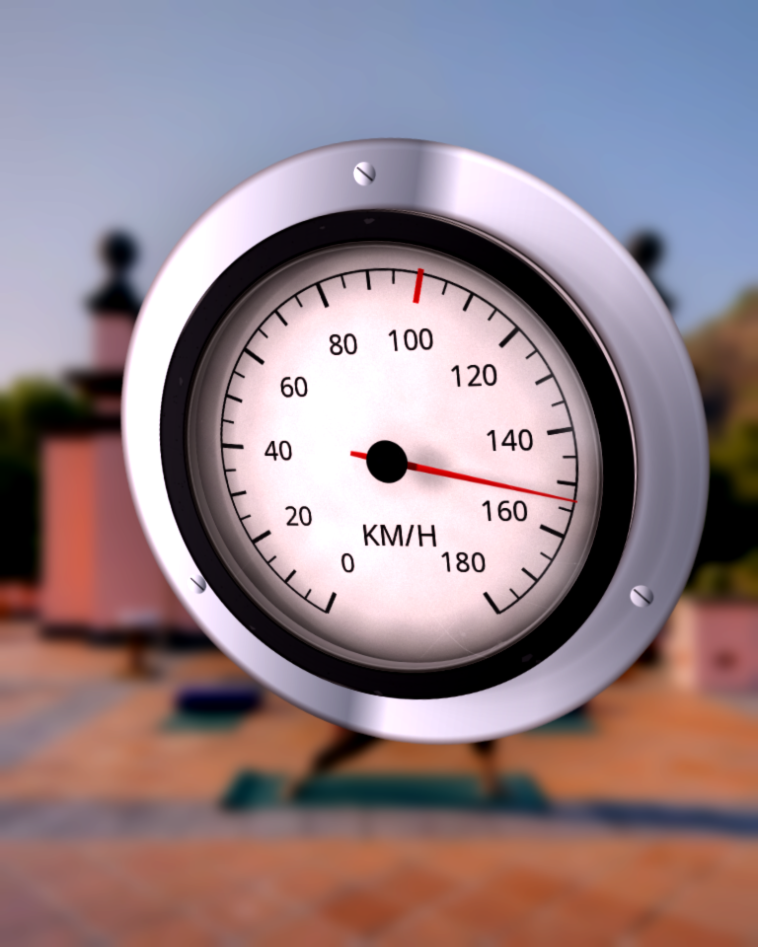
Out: 152.5
